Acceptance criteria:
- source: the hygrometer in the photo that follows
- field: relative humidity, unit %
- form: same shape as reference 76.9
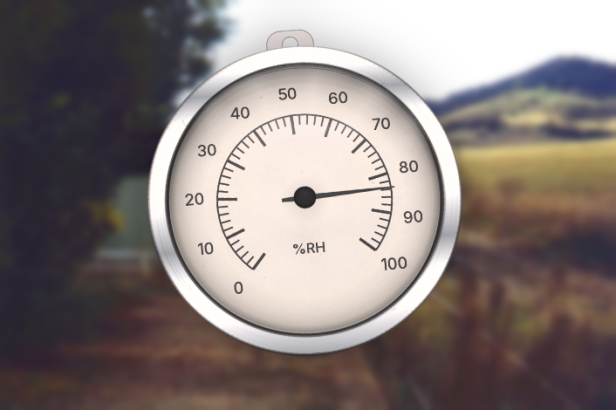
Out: 84
